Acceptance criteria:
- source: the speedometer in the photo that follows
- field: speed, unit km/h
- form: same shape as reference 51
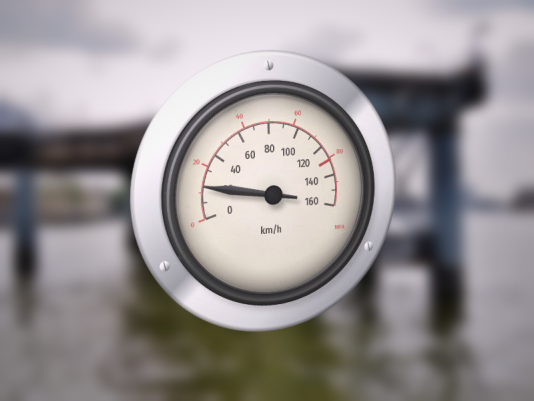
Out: 20
